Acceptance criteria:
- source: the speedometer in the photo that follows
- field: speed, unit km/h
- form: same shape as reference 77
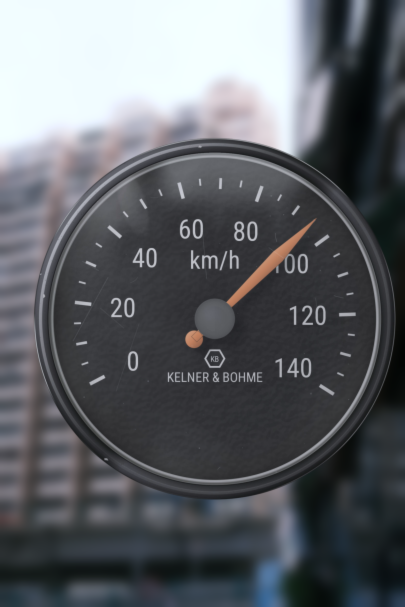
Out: 95
